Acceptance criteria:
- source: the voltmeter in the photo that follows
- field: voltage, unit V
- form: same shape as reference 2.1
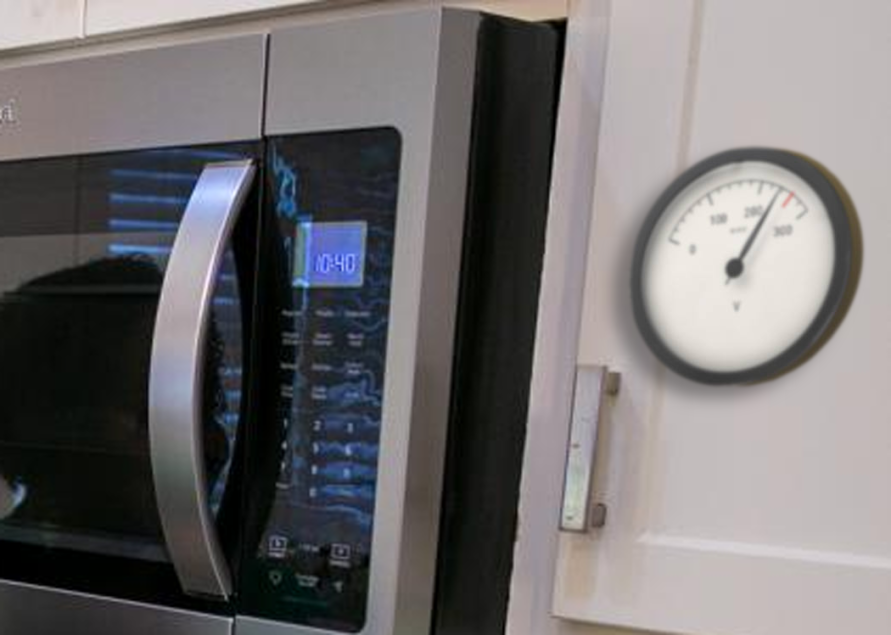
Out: 240
